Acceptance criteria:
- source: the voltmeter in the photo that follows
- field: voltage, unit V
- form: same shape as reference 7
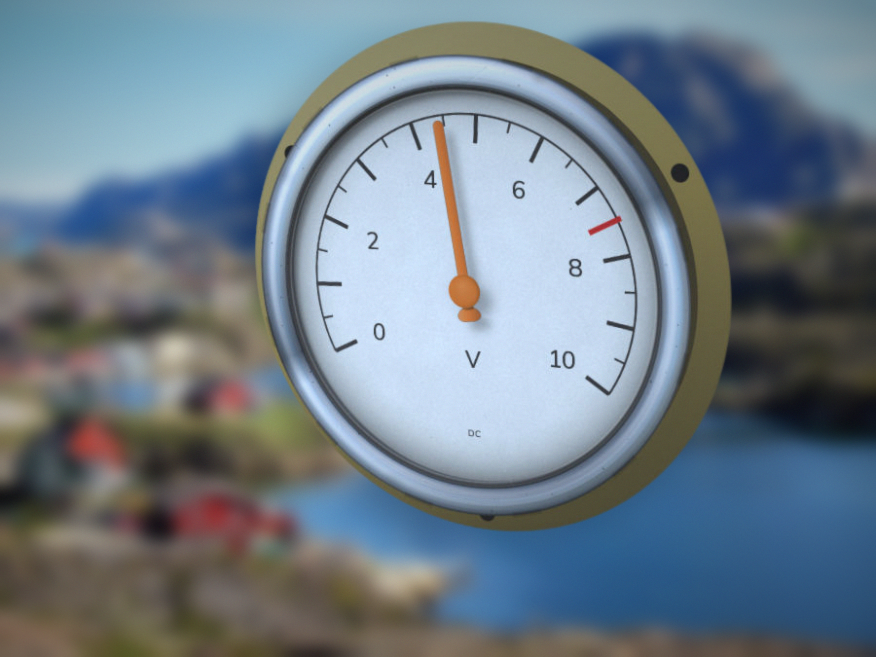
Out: 4.5
